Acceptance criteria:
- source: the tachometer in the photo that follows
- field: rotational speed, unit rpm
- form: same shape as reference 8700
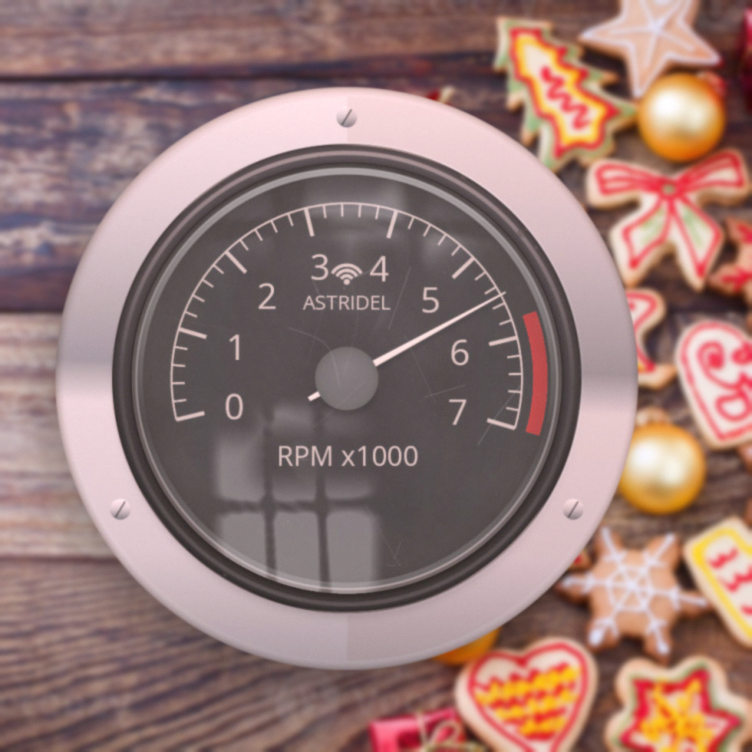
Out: 5500
